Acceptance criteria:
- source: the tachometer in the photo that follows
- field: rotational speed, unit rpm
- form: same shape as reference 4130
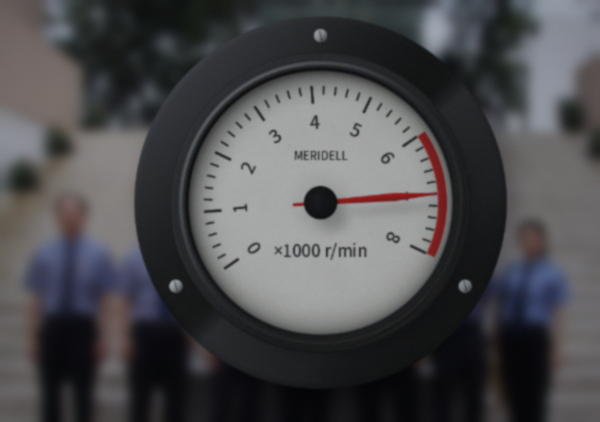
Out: 7000
